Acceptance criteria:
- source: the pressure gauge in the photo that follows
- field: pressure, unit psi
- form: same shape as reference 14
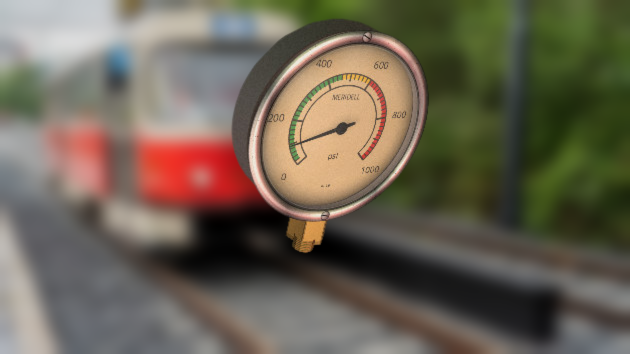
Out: 100
